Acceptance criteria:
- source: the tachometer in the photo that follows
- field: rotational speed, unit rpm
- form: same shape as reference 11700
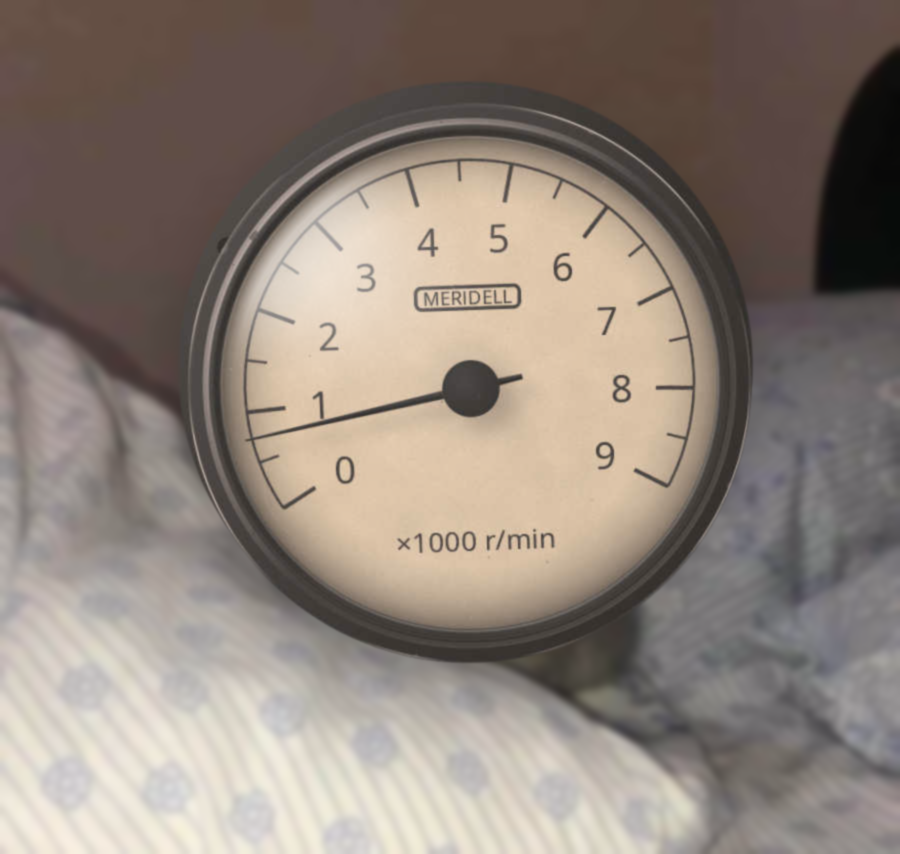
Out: 750
